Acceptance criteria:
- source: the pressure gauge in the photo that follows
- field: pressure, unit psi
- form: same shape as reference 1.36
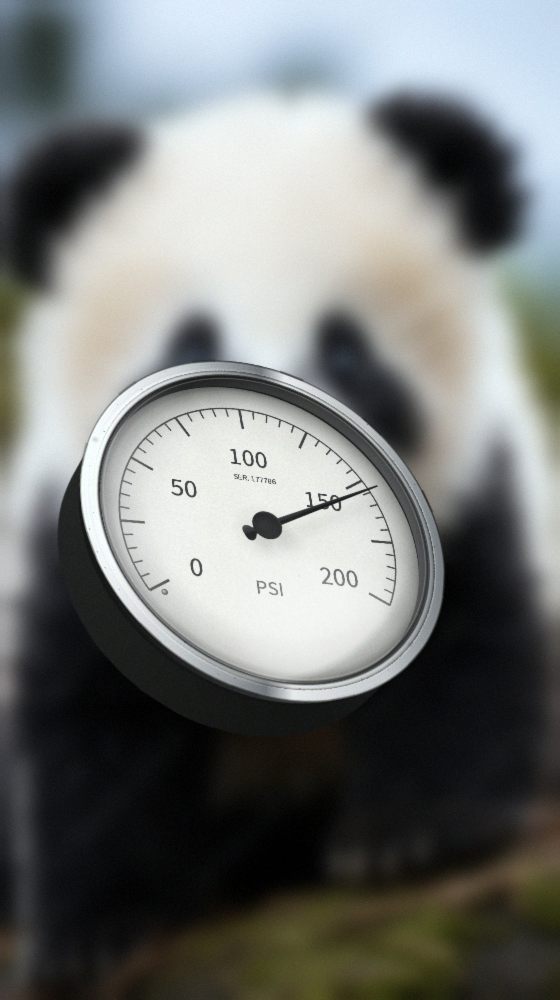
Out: 155
